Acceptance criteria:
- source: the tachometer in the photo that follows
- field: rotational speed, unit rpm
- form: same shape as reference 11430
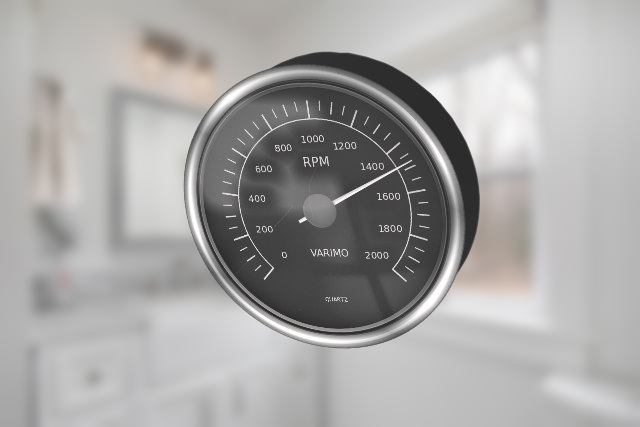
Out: 1475
